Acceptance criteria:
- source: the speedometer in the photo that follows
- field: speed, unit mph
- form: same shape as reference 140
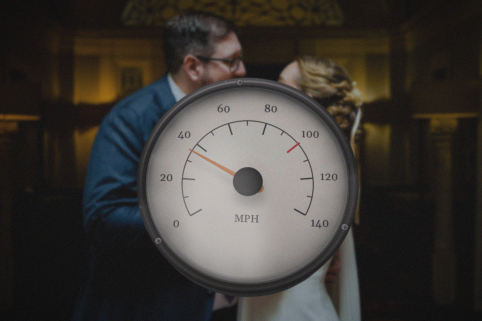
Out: 35
